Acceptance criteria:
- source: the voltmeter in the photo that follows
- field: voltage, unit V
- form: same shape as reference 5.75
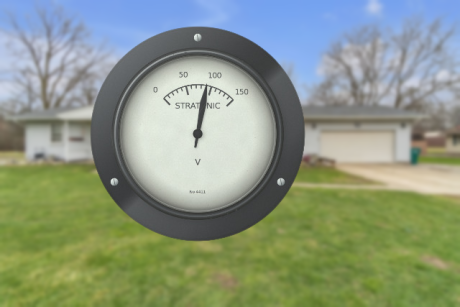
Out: 90
